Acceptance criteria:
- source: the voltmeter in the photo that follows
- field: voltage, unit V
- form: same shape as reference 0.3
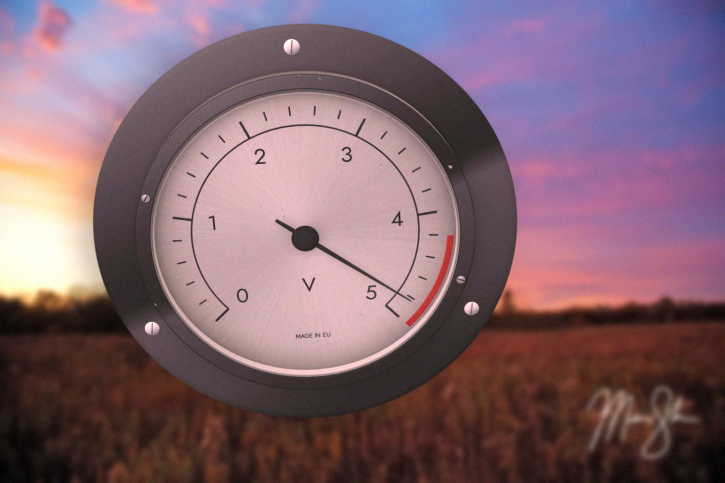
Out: 4.8
